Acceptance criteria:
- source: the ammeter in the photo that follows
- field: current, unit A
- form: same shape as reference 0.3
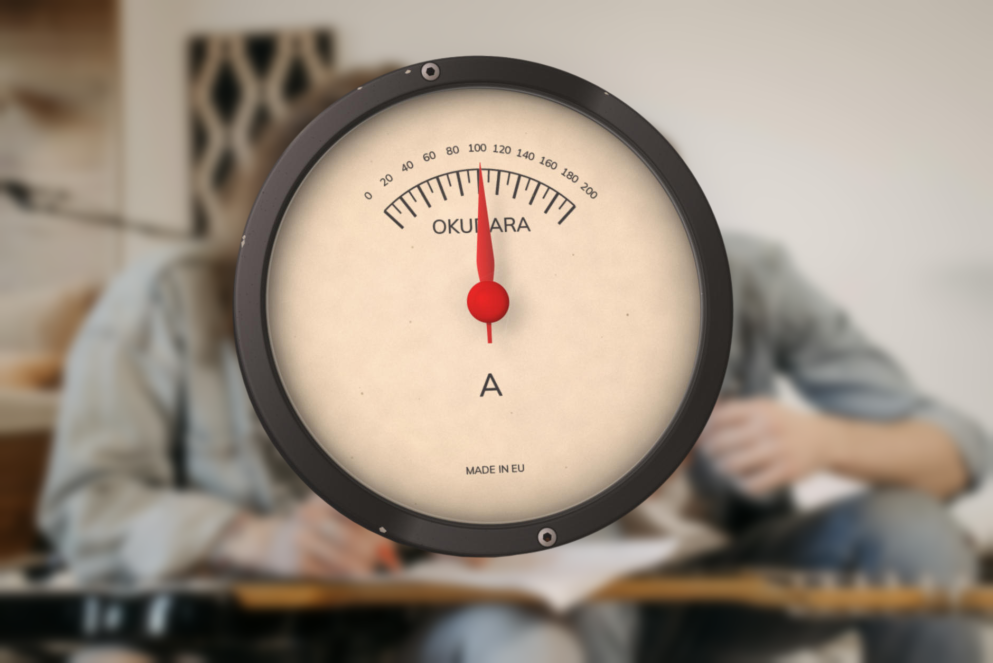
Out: 100
